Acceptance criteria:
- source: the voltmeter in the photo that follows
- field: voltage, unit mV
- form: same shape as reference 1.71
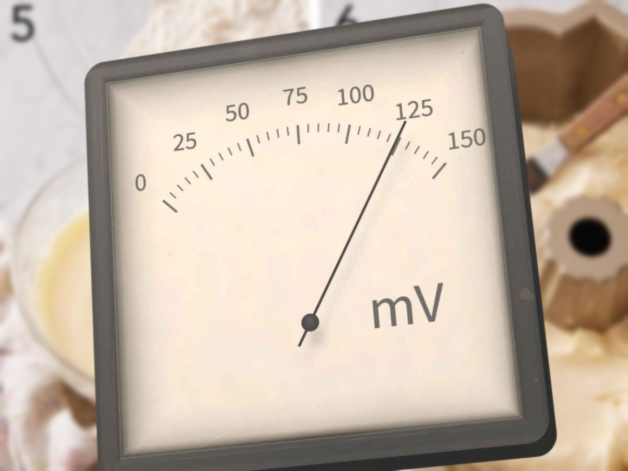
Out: 125
